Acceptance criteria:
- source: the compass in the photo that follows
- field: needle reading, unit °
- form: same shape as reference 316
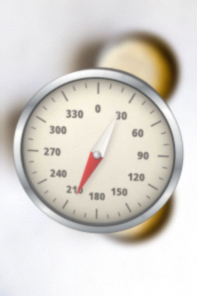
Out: 205
